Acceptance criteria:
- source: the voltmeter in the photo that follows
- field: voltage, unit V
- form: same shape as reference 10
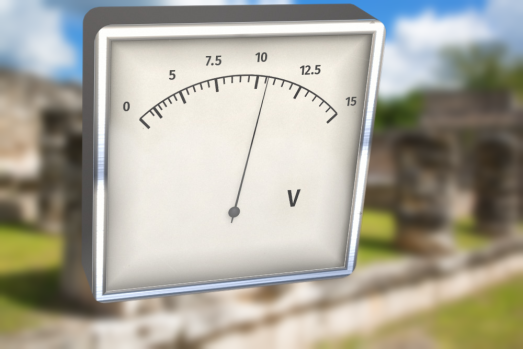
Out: 10.5
